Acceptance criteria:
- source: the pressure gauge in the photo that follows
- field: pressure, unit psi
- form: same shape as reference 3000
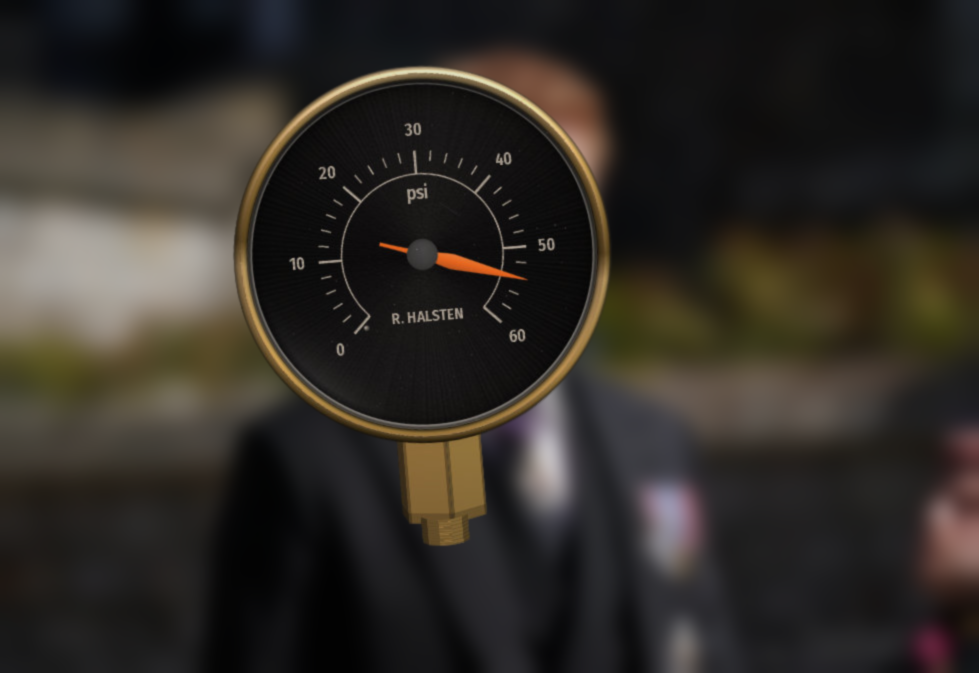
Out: 54
